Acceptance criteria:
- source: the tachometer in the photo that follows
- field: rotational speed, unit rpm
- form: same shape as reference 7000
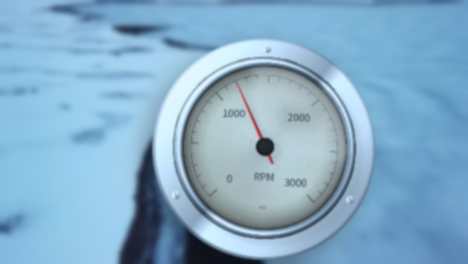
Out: 1200
